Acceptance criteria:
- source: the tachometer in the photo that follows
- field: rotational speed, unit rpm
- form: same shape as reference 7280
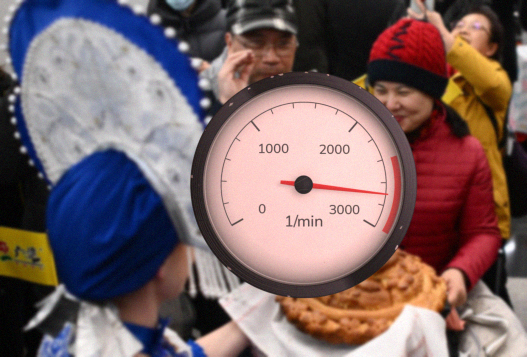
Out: 2700
